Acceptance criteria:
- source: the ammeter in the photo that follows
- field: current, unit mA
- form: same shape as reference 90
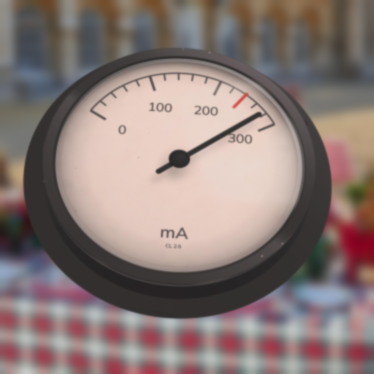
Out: 280
